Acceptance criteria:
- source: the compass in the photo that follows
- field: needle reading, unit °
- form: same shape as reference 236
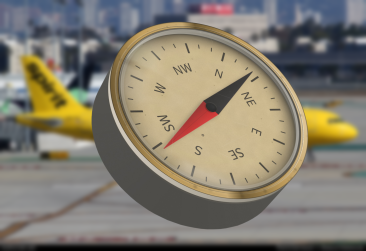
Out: 205
